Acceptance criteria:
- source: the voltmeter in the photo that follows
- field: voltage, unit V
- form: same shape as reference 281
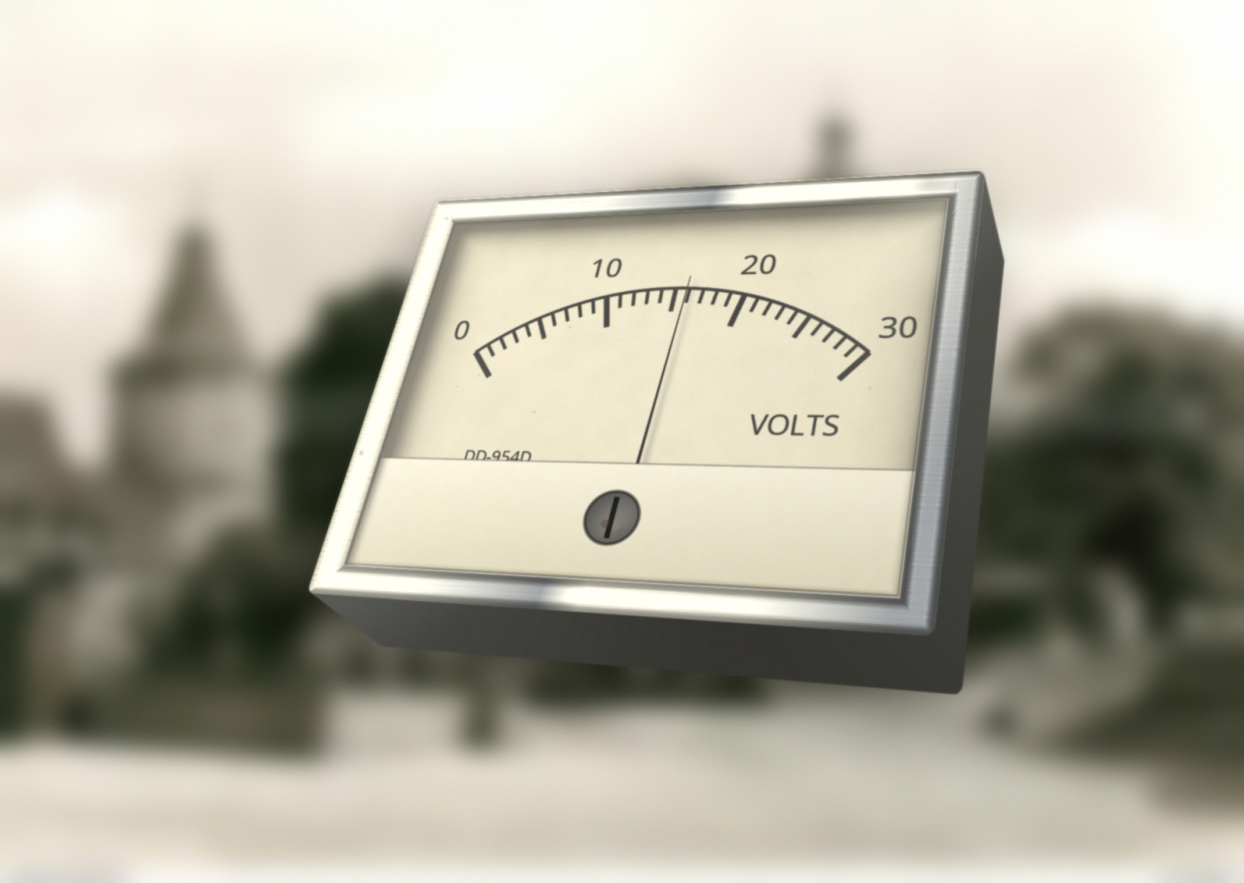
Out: 16
